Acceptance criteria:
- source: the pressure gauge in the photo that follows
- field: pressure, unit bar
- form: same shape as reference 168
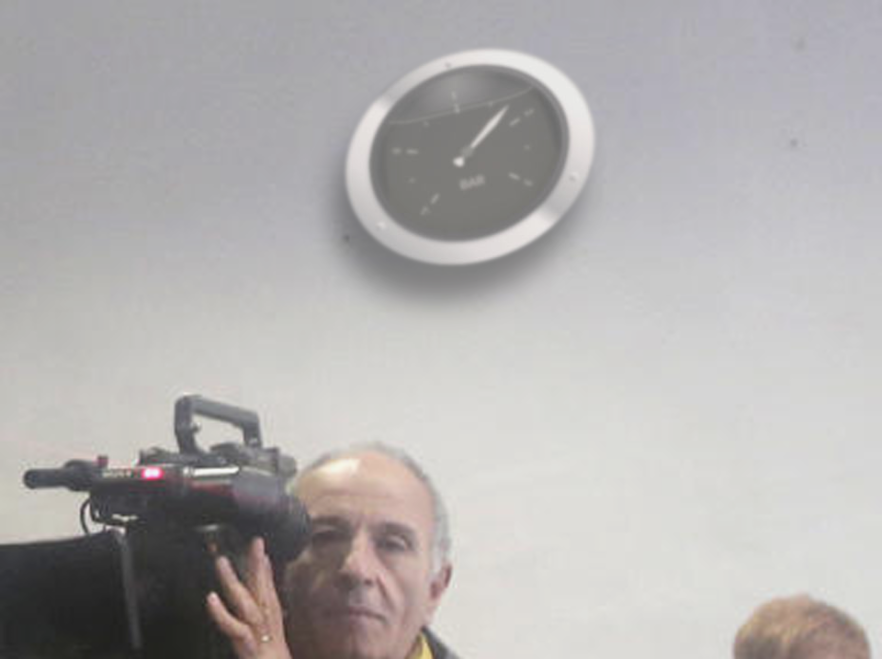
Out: 1.75
